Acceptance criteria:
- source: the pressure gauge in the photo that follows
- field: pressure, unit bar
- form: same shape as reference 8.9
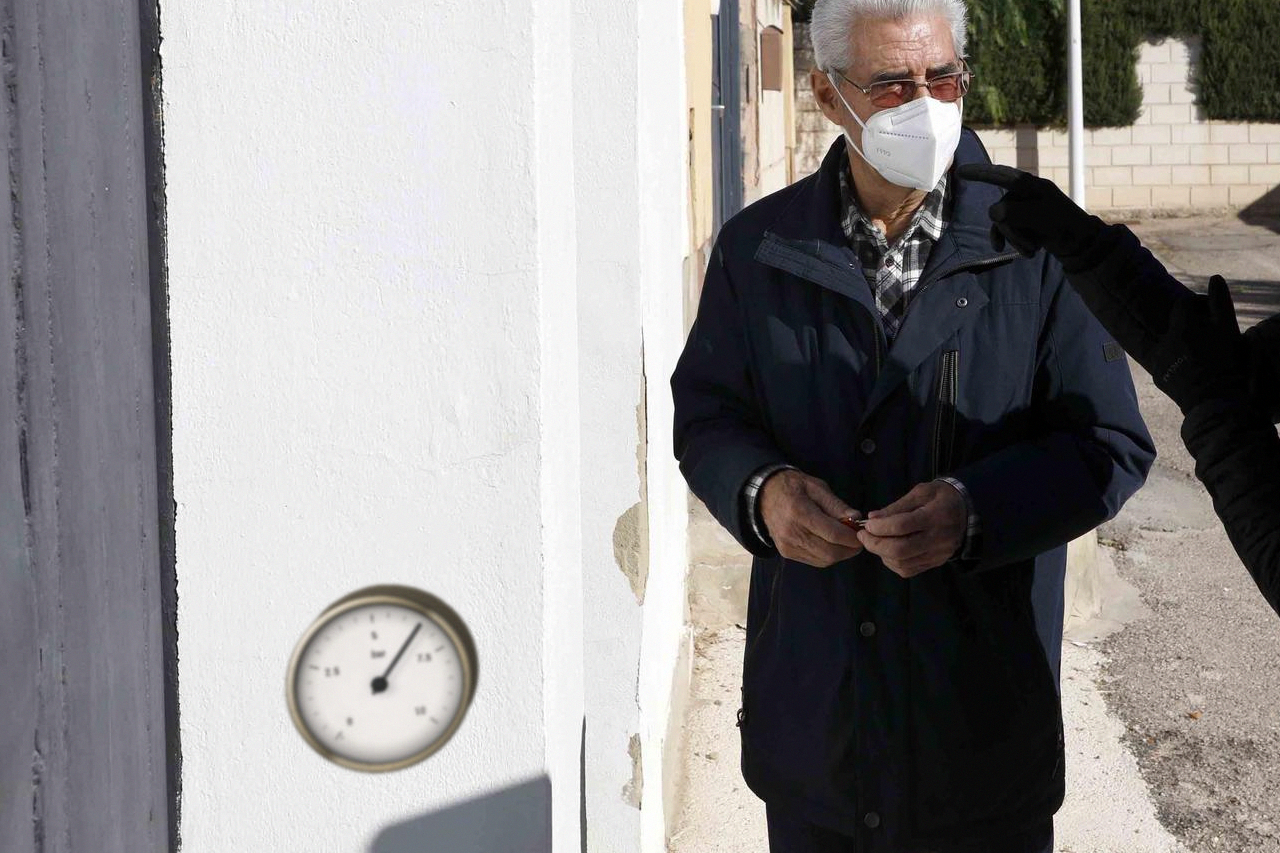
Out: 6.5
